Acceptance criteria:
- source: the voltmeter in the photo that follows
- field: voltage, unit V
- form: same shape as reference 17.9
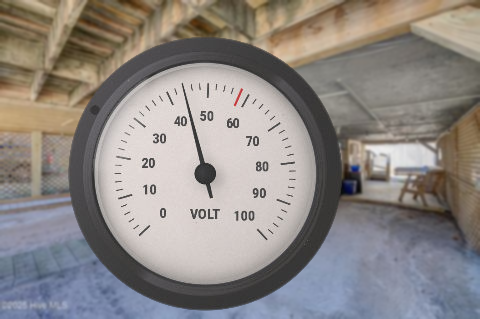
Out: 44
